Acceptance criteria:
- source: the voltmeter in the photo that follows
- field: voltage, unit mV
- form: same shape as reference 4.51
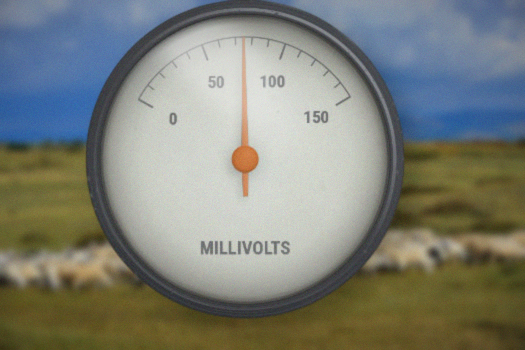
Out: 75
